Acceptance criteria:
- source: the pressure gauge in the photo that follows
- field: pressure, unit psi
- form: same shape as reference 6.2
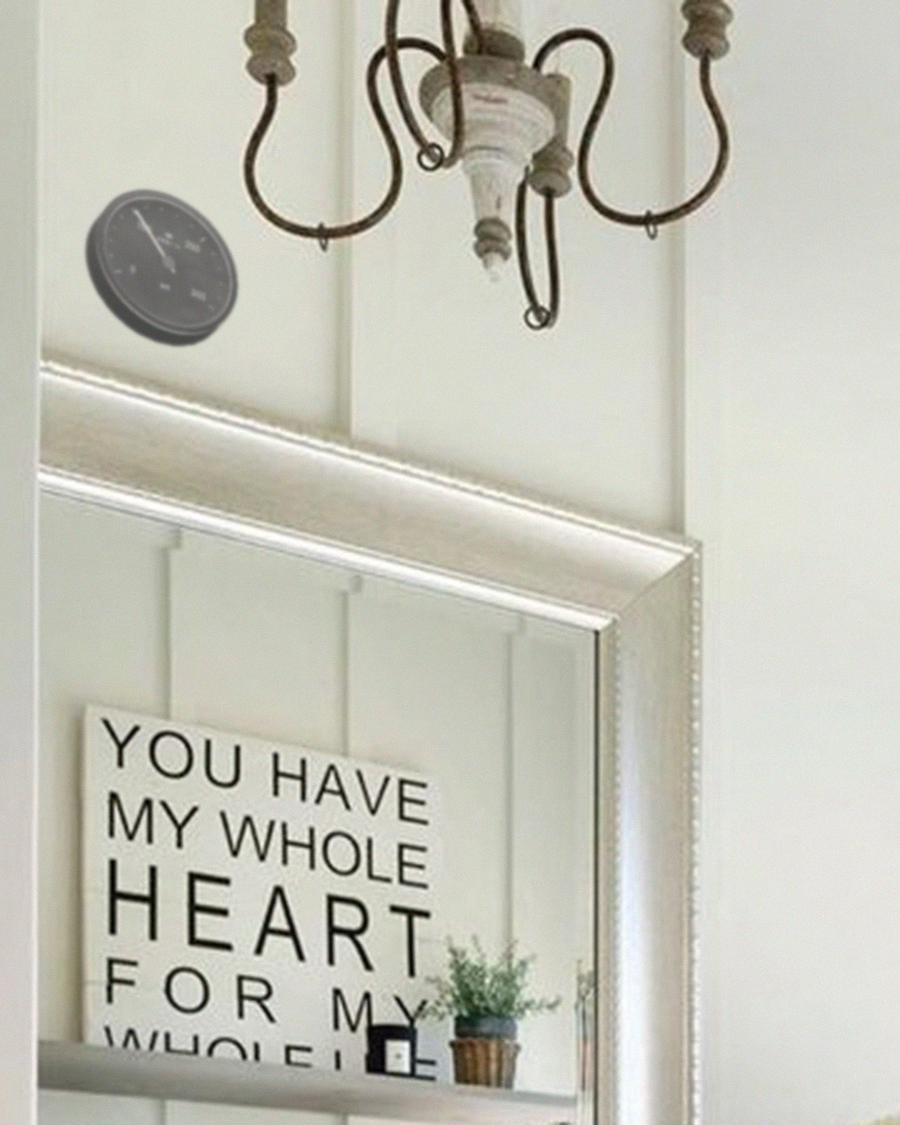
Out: 100
